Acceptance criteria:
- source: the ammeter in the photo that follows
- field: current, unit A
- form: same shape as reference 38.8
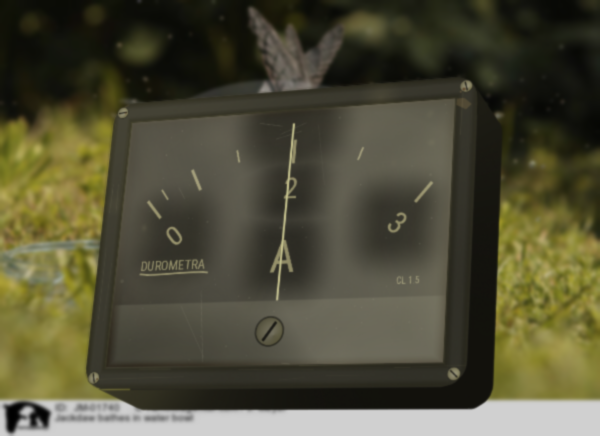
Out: 2
